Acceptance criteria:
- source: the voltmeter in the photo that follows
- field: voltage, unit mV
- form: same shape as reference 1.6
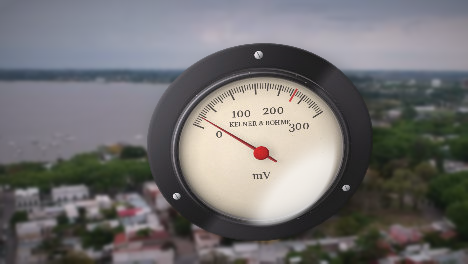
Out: 25
